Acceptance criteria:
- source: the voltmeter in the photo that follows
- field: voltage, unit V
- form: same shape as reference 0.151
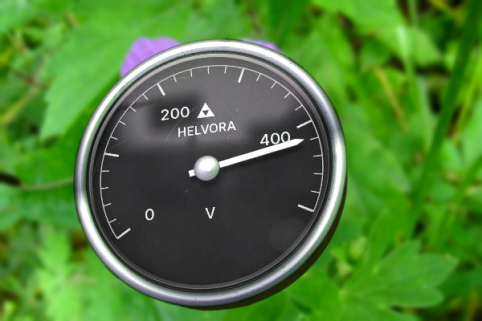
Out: 420
